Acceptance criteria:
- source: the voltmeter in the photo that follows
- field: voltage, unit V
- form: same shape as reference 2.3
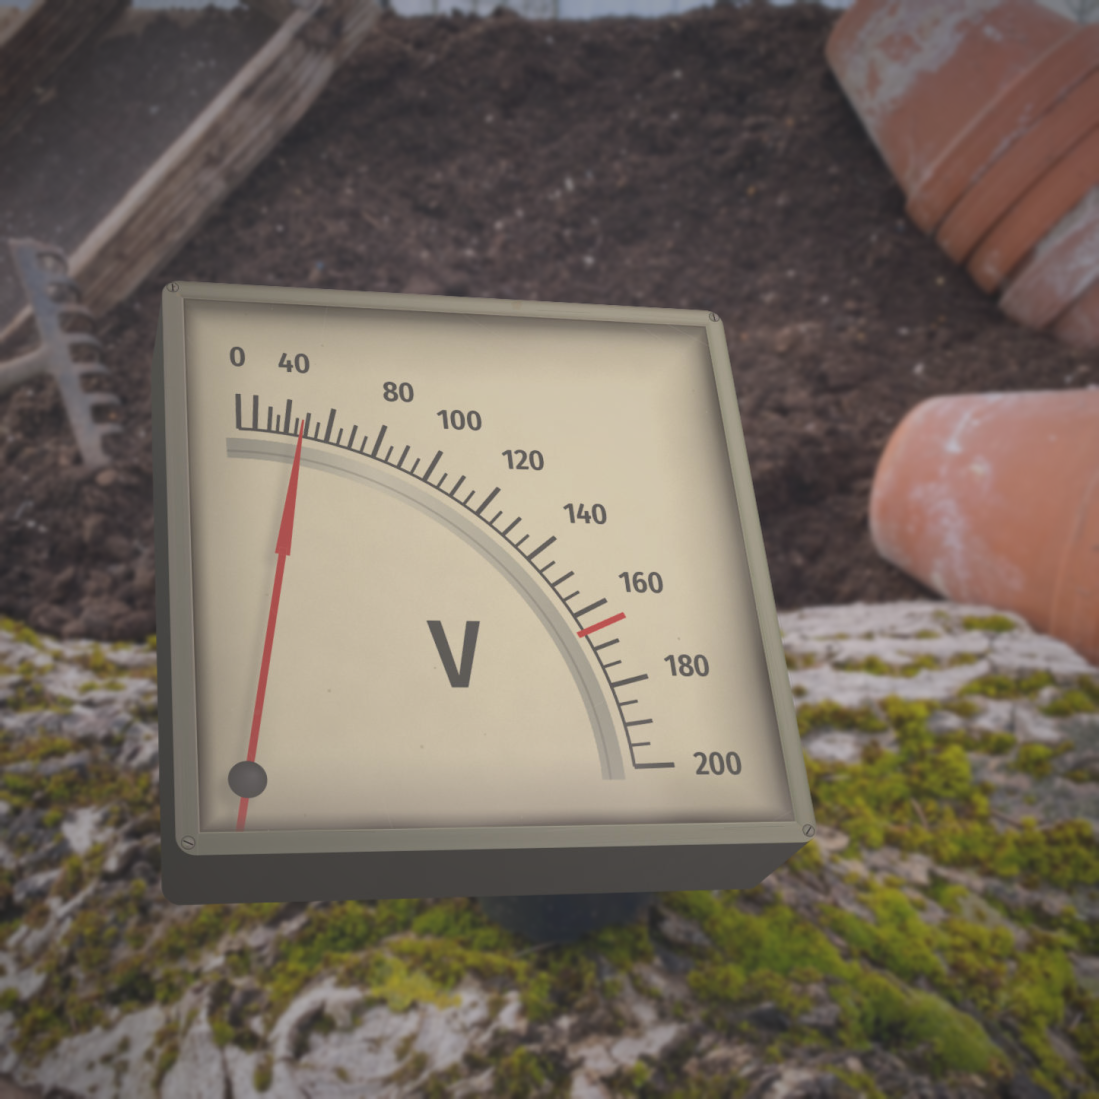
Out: 47.5
